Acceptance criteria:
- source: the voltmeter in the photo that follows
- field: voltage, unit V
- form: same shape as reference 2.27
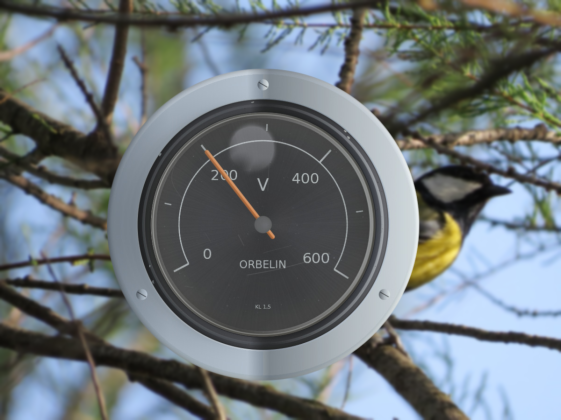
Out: 200
